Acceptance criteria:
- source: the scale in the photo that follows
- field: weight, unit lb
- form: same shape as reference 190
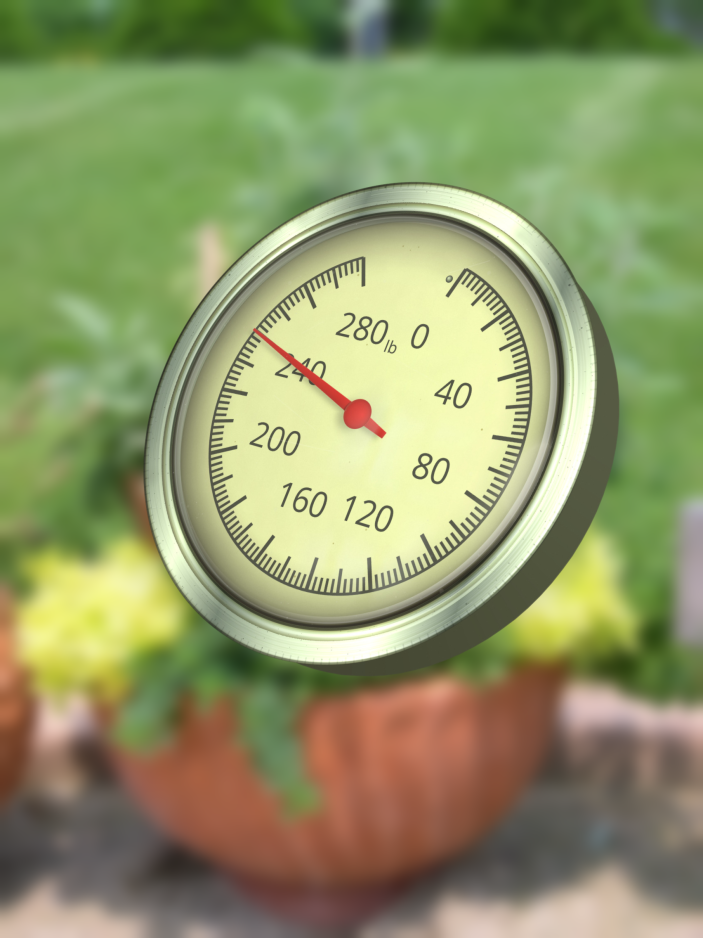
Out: 240
